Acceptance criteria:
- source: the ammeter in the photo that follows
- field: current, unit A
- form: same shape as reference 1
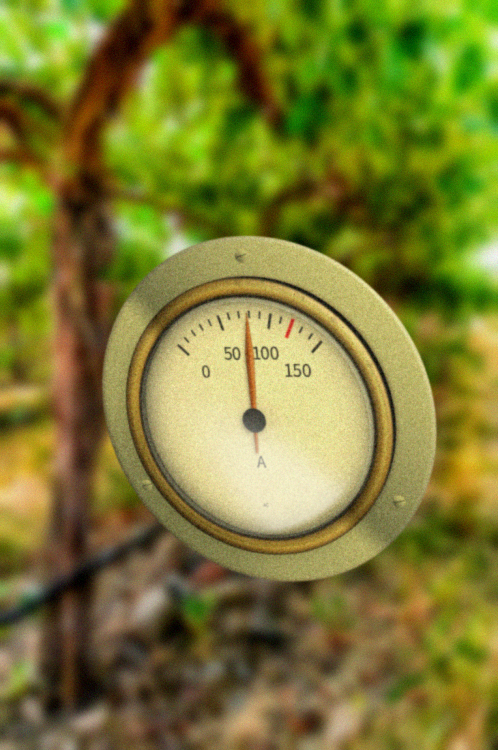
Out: 80
